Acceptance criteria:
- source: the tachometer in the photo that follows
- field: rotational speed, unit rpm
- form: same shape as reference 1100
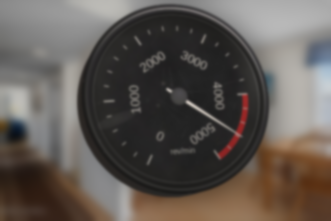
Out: 4600
